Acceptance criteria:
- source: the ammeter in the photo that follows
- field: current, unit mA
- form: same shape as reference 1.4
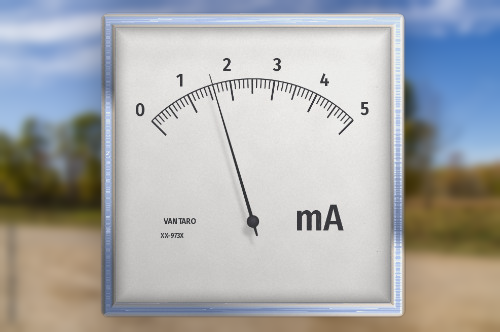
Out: 1.6
